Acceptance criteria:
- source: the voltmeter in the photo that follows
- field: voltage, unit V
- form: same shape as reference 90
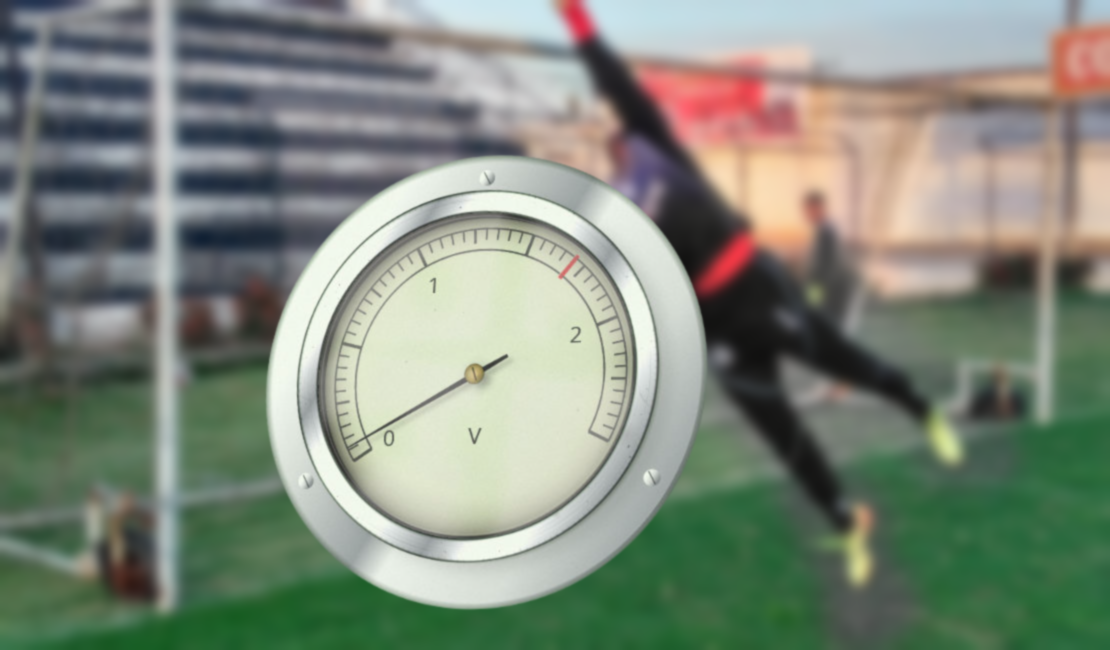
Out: 0.05
